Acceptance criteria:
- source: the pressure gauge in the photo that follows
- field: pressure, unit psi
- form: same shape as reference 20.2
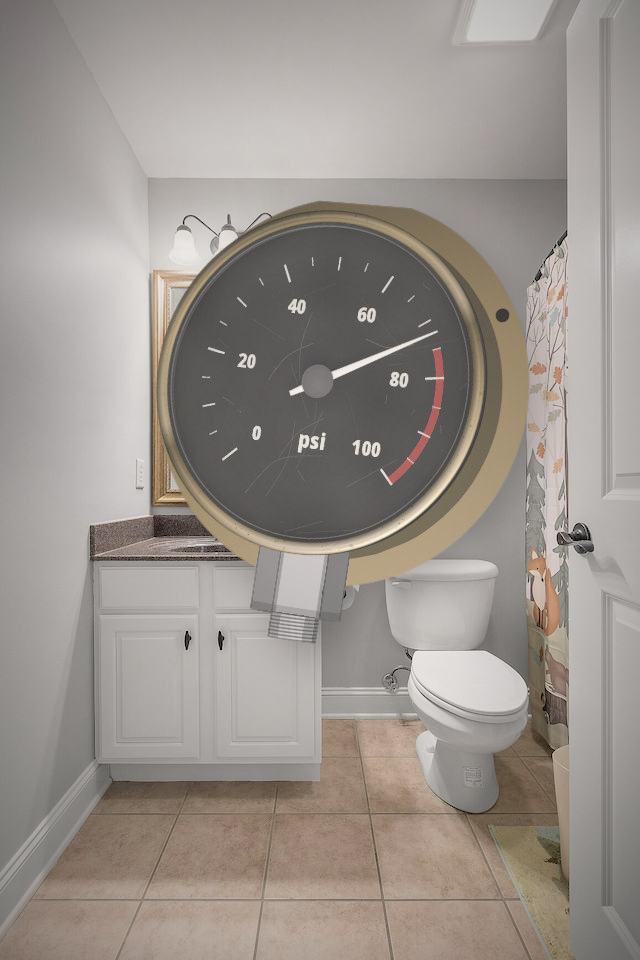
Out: 72.5
